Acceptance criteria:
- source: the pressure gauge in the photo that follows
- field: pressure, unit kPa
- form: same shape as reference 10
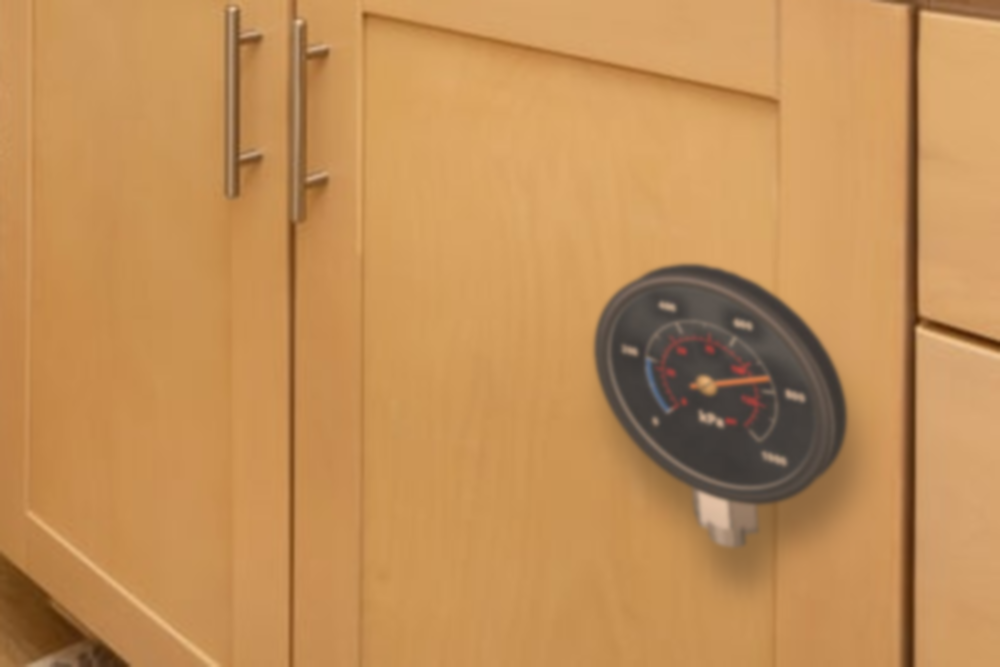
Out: 750
